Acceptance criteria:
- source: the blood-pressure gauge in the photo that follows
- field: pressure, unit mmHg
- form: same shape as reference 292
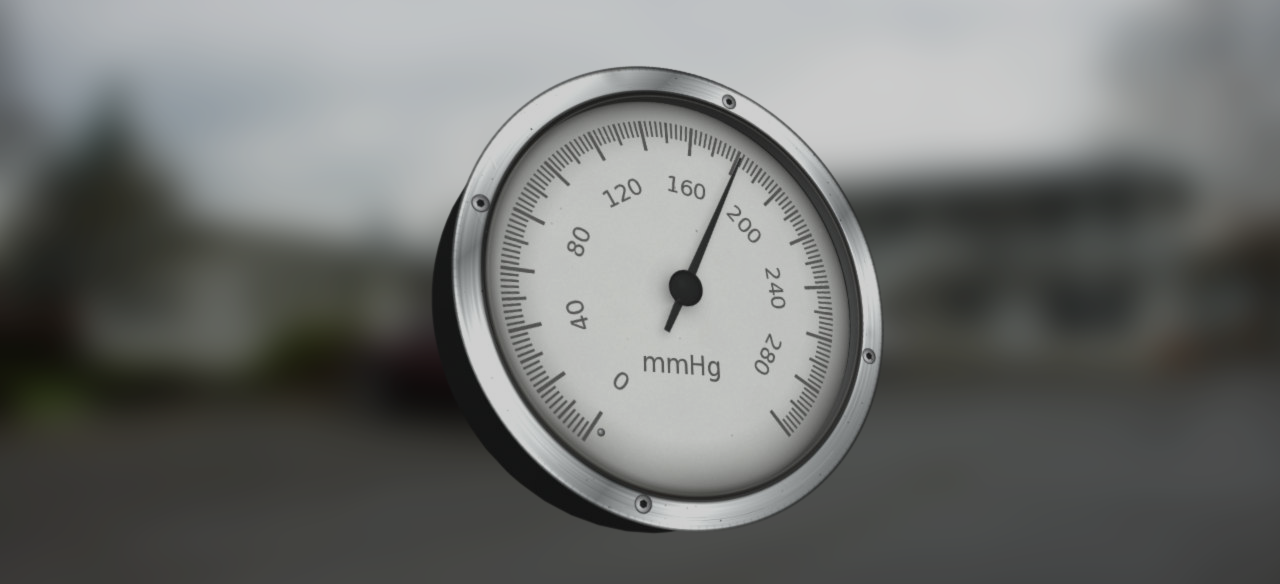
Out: 180
